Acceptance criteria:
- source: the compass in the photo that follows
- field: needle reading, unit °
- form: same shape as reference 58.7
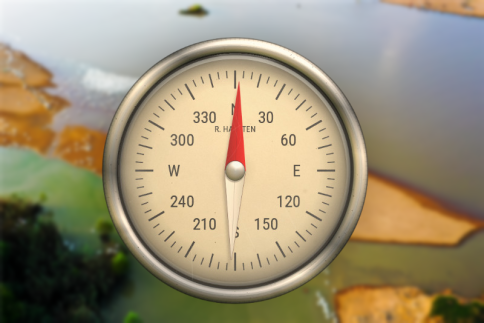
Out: 2.5
